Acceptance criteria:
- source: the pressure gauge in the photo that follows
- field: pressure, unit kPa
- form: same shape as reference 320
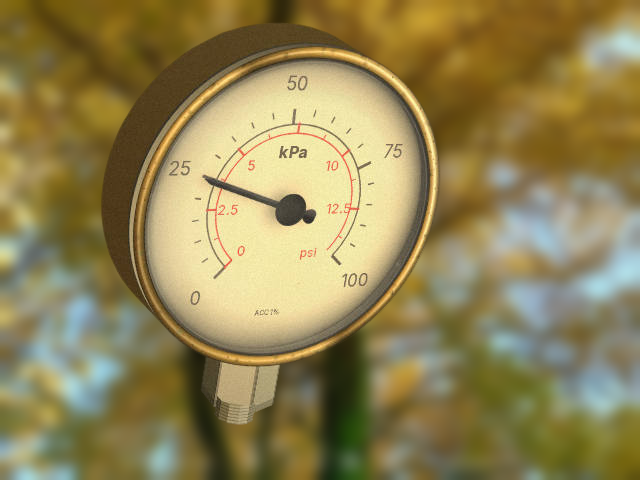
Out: 25
